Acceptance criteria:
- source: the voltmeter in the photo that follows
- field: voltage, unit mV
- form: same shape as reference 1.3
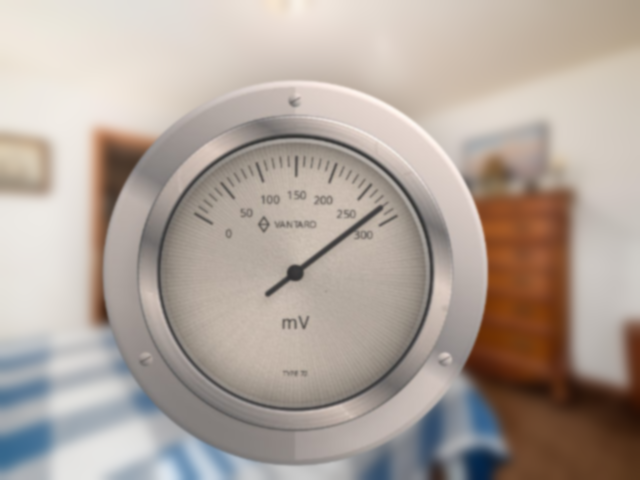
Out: 280
